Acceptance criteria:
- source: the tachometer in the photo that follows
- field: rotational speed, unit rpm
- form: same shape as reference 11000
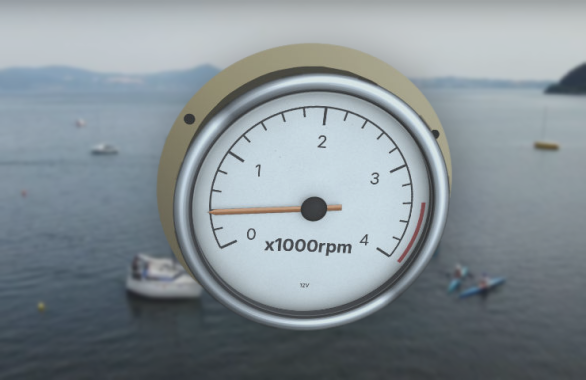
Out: 400
